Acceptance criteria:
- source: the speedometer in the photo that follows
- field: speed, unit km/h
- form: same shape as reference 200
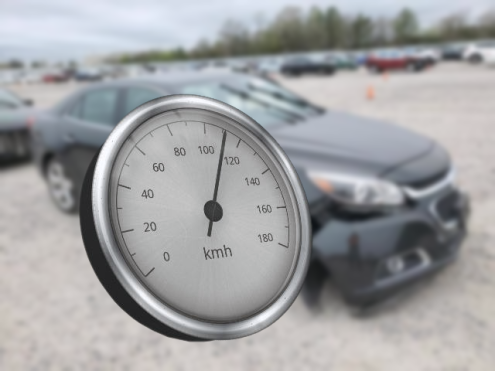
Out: 110
